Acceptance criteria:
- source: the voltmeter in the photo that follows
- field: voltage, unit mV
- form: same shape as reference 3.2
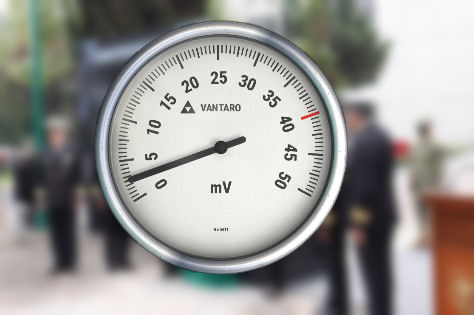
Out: 2.5
